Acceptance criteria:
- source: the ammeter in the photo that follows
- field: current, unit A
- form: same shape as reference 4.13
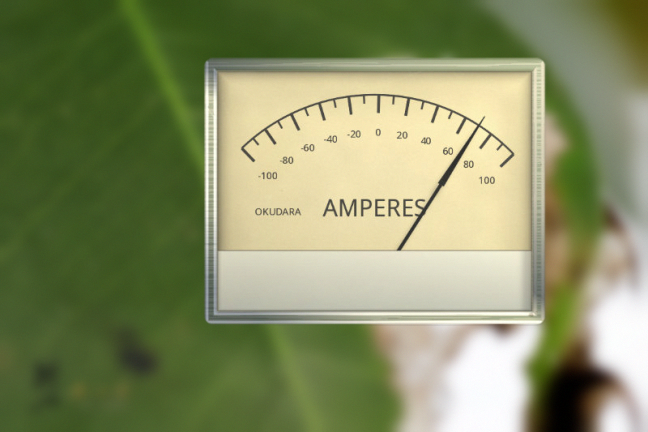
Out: 70
